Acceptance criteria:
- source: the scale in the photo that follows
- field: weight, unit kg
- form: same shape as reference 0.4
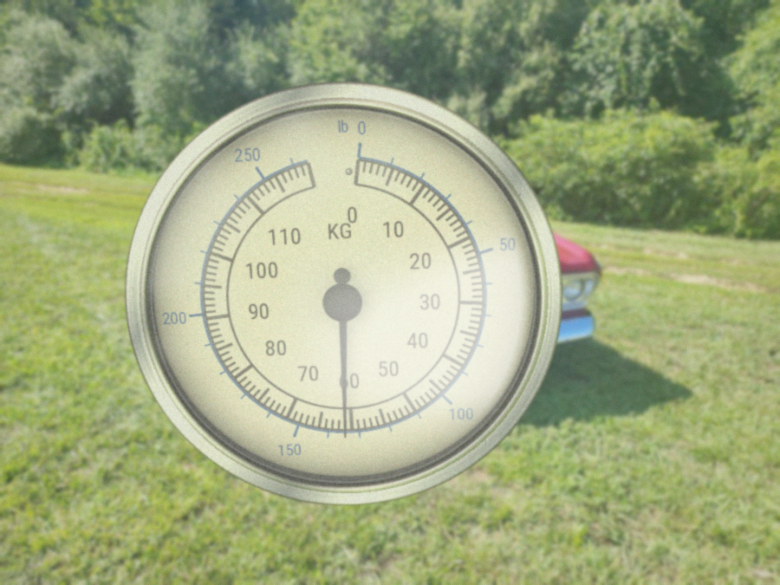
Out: 61
